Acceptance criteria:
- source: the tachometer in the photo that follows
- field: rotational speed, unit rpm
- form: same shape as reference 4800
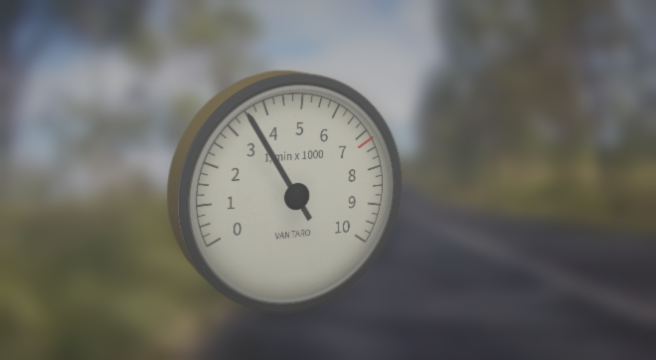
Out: 3500
